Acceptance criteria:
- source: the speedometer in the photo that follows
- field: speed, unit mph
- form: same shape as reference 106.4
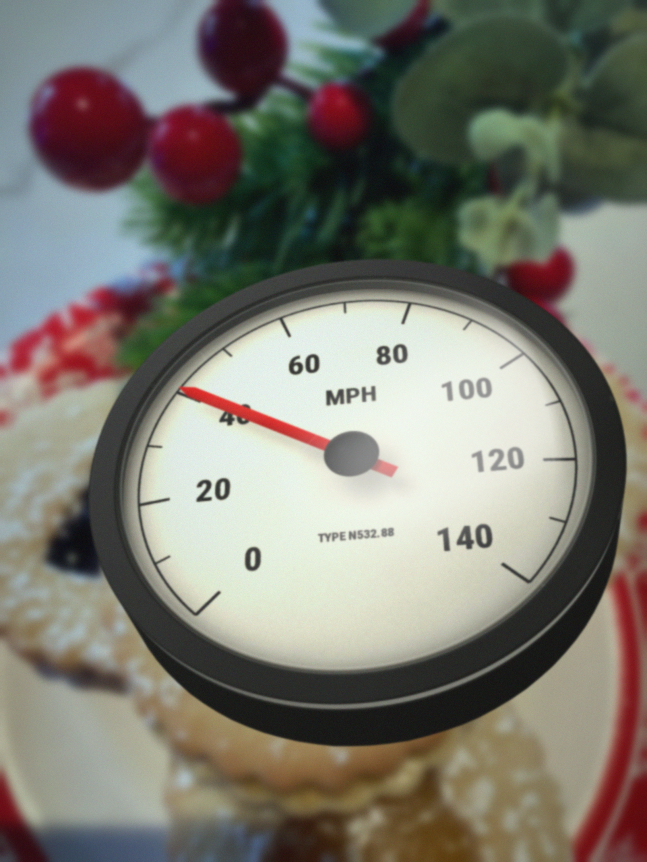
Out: 40
